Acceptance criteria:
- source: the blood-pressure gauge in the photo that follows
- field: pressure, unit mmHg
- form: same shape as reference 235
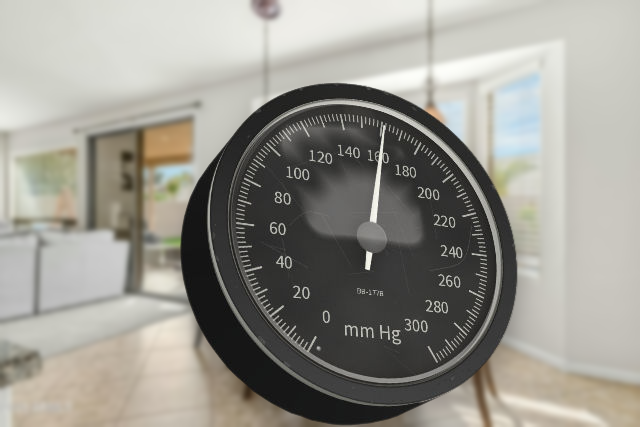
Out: 160
